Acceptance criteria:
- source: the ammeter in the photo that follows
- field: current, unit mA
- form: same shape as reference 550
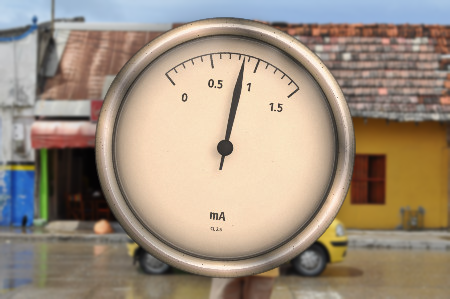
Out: 0.85
